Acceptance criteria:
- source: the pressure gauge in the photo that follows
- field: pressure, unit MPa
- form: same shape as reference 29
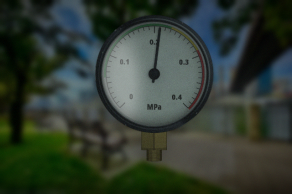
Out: 0.21
